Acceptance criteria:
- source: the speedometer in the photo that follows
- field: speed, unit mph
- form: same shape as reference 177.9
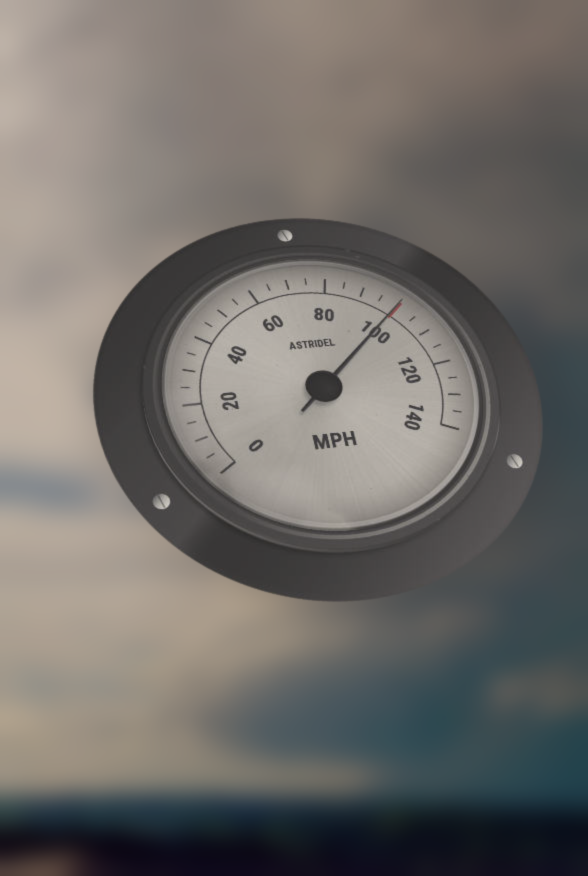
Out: 100
